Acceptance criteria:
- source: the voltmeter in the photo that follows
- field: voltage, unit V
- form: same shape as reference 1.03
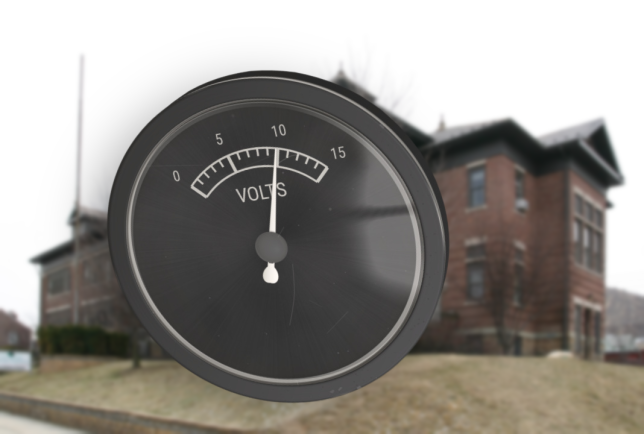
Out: 10
